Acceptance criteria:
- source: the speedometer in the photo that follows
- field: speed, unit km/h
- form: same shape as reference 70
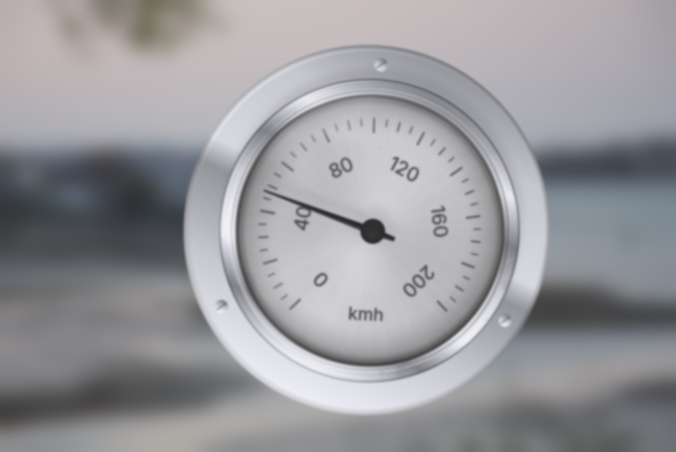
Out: 47.5
